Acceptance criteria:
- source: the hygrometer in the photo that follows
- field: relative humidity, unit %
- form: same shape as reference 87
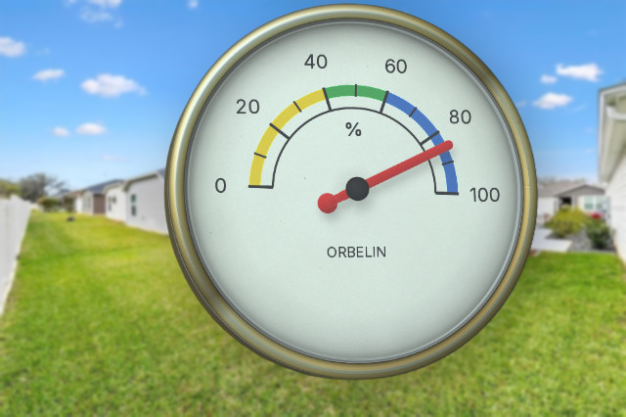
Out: 85
